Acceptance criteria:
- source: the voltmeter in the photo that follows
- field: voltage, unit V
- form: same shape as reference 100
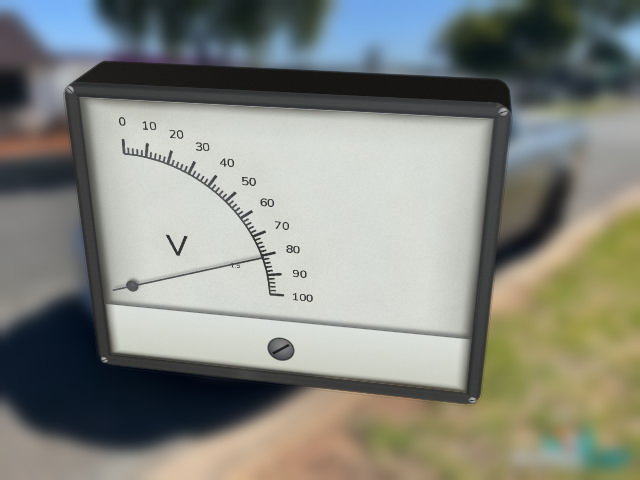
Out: 80
